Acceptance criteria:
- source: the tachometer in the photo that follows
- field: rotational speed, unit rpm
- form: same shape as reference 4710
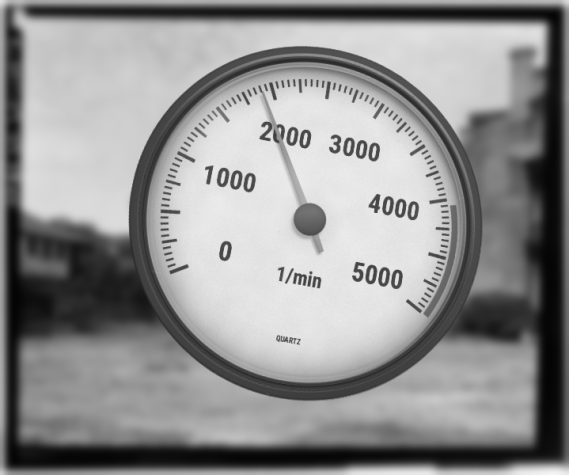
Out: 1900
